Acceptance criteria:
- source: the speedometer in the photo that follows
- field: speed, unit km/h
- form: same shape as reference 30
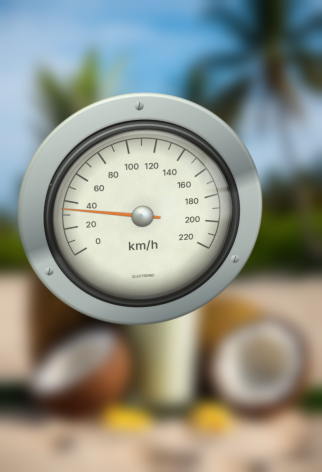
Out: 35
